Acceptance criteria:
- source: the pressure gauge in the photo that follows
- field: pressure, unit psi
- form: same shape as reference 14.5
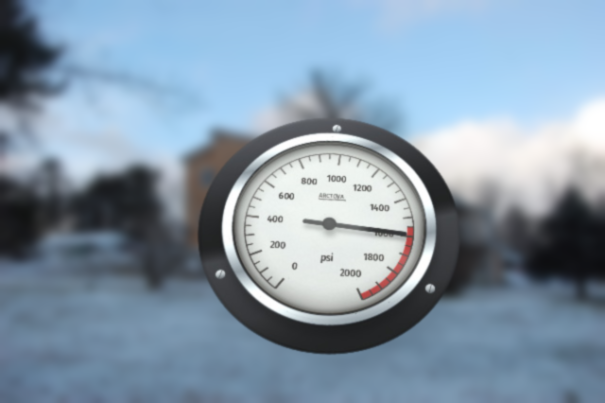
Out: 1600
